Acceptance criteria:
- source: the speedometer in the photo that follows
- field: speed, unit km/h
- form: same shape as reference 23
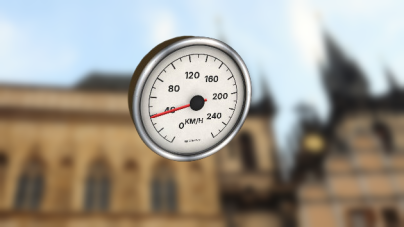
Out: 40
